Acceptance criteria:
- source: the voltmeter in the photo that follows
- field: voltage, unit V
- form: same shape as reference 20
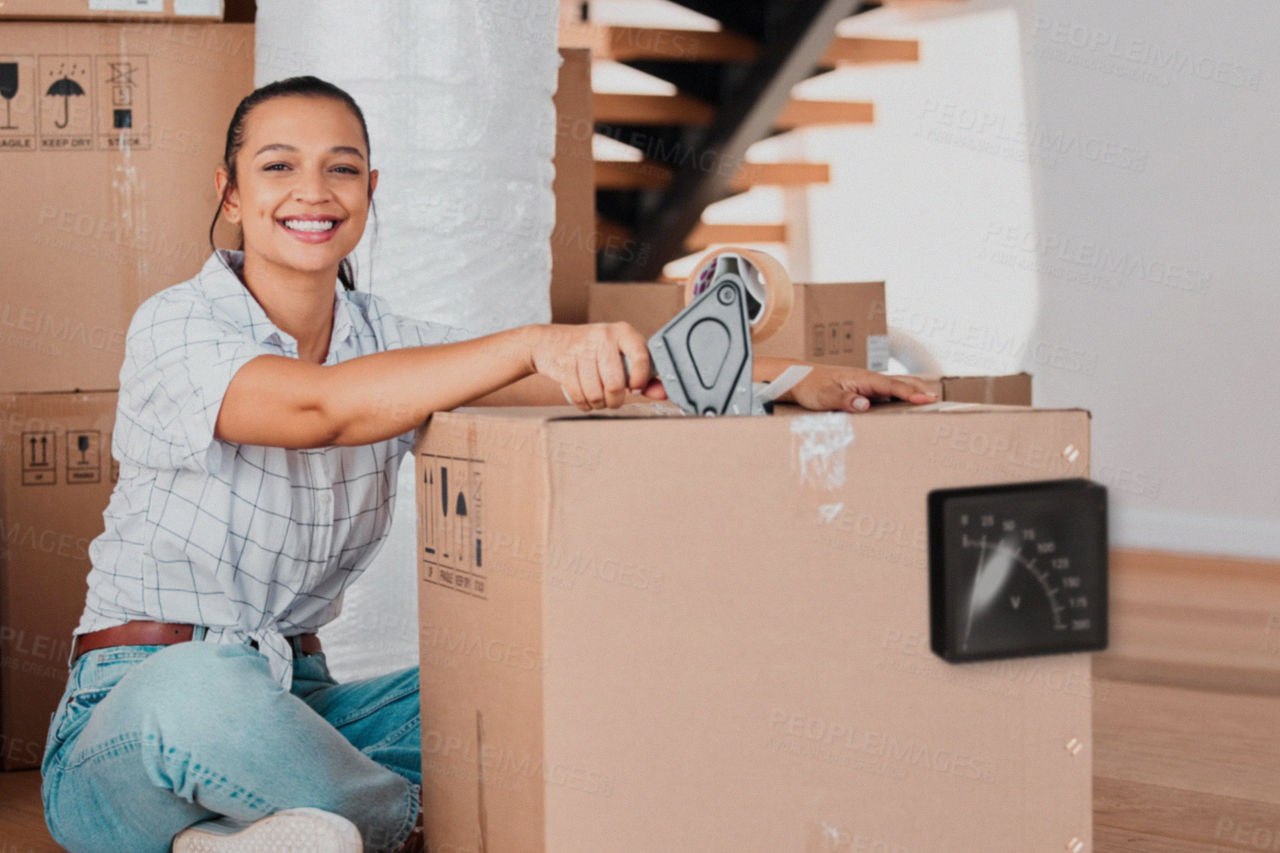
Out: 25
